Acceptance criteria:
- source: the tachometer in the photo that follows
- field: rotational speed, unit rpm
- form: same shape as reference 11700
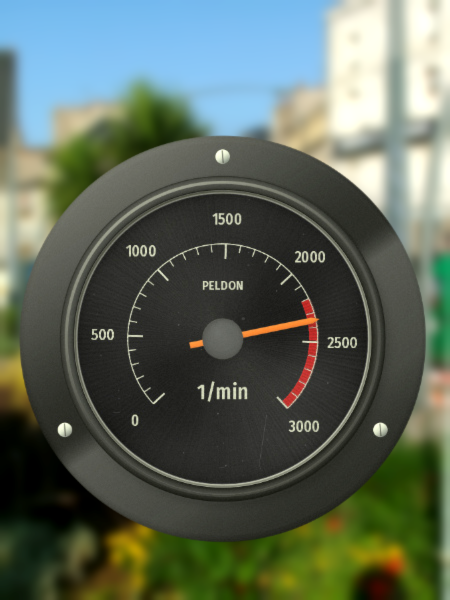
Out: 2350
